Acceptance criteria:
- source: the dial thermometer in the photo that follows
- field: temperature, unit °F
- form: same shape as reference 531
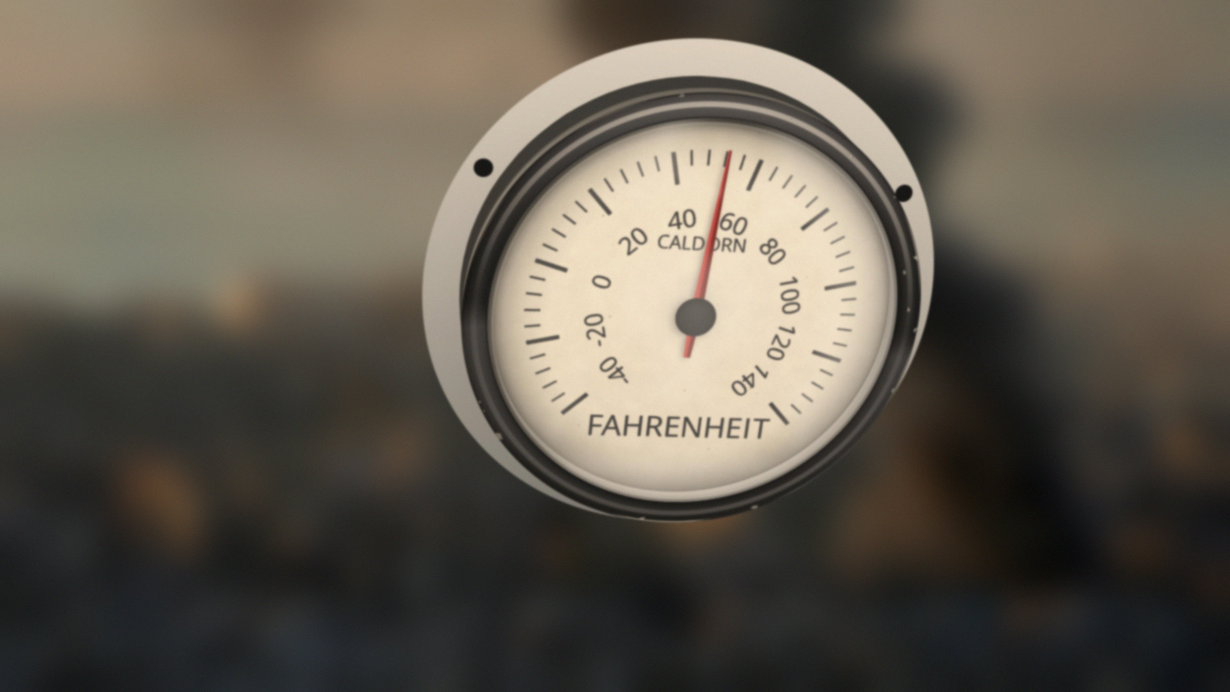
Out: 52
